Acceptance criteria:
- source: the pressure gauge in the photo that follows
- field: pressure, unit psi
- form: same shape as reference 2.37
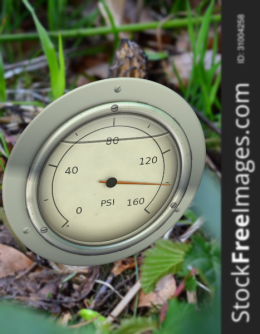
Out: 140
